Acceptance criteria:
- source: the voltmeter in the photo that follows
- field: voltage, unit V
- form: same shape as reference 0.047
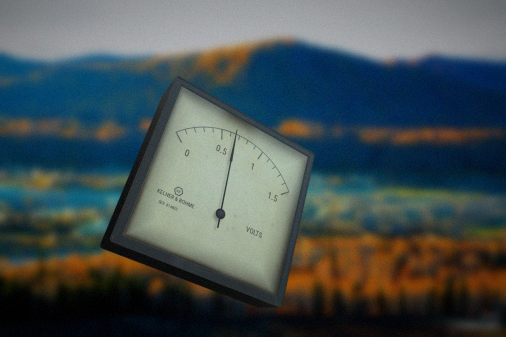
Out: 0.65
